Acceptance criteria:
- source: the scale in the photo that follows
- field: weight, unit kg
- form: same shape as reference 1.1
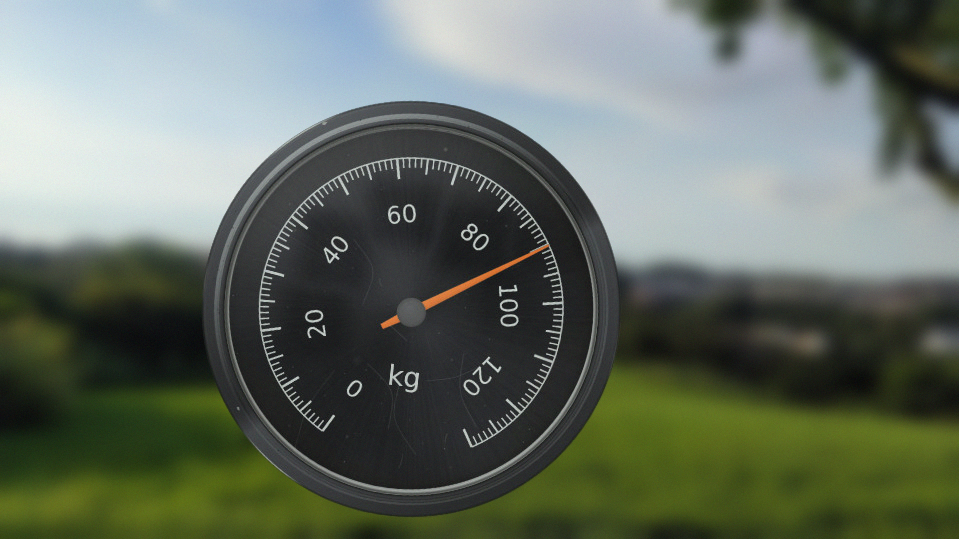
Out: 90
